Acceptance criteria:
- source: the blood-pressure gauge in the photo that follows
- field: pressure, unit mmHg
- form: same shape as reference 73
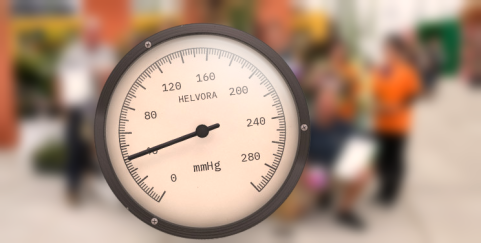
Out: 40
